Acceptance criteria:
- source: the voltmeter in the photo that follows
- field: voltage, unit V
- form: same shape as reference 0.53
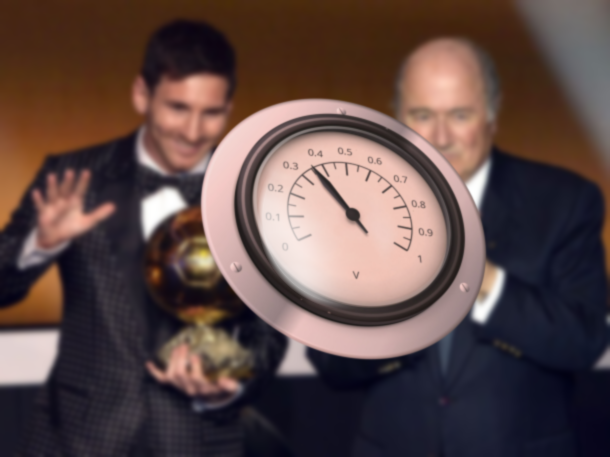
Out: 0.35
